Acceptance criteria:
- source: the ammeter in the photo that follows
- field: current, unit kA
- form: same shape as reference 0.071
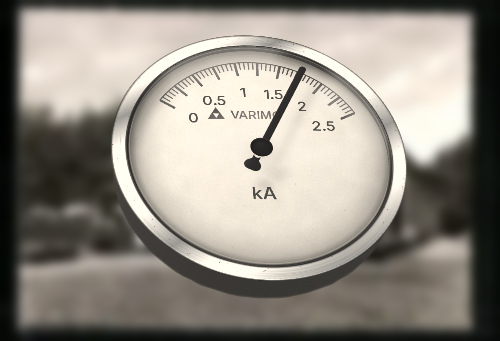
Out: 1.75
